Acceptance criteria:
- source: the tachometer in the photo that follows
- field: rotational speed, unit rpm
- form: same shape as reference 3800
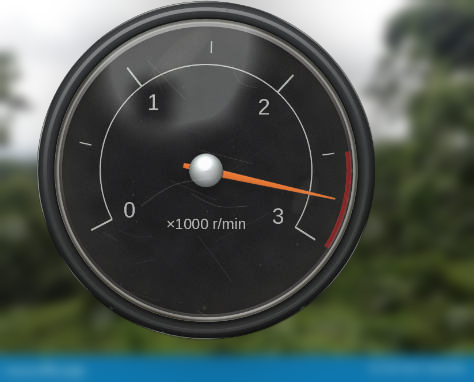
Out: 2750
